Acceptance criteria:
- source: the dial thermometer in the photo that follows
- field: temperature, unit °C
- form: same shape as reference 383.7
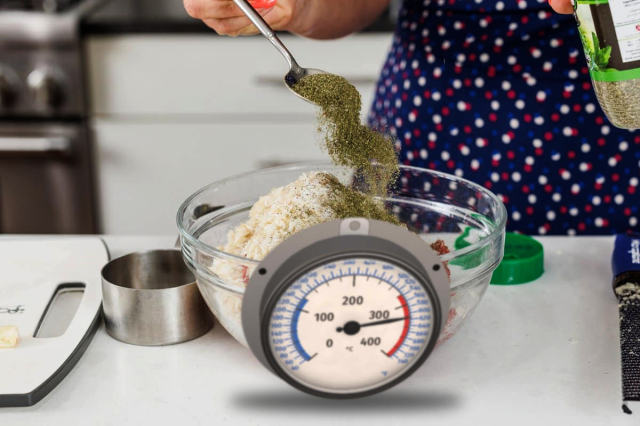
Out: 320
